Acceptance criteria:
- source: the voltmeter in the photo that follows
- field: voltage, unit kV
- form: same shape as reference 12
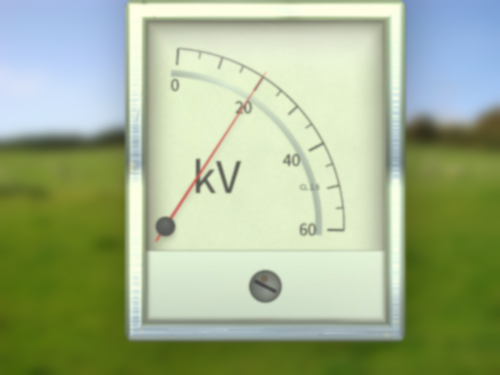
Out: 20
